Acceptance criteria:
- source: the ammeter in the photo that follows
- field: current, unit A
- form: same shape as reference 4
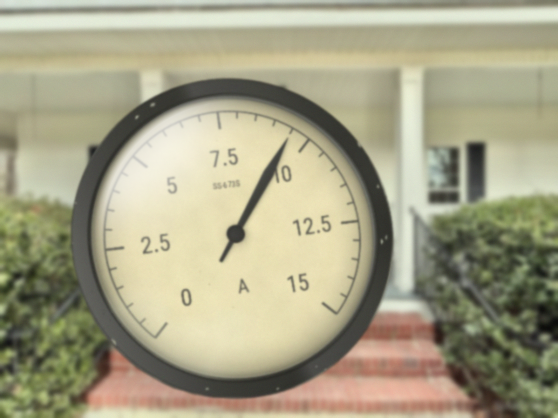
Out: 9.5
